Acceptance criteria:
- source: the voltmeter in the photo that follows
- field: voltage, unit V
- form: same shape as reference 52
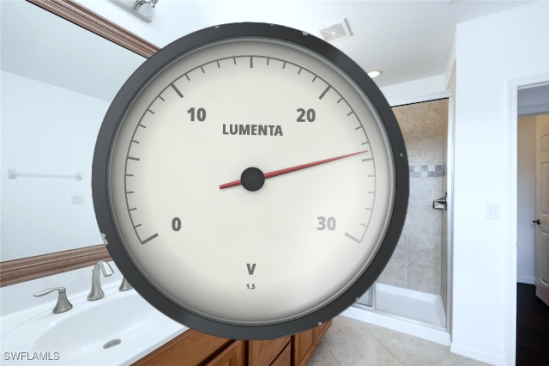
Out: 24.5
